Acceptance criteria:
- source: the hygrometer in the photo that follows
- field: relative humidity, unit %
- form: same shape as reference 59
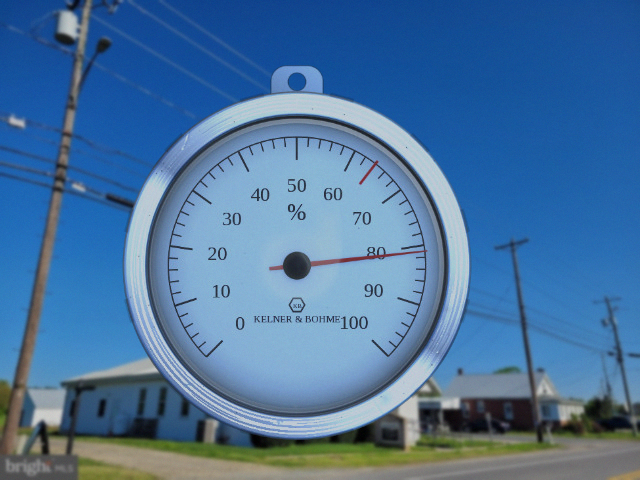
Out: 81
